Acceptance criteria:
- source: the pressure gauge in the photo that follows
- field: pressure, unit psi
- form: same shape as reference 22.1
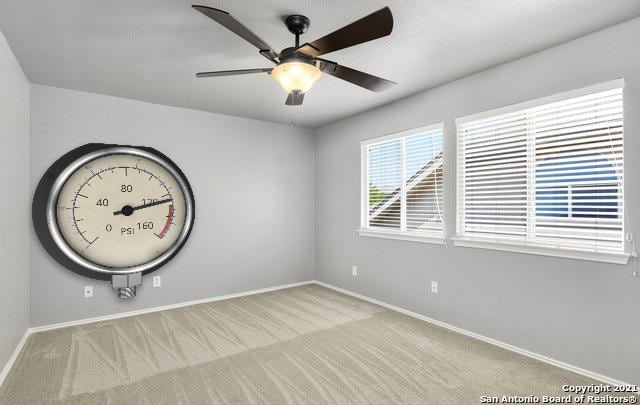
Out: 125
